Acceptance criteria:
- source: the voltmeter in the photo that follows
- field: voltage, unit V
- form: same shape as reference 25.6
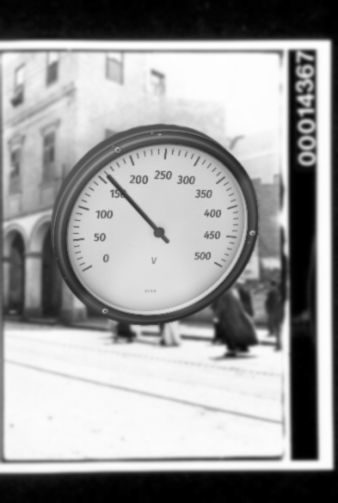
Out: 160
